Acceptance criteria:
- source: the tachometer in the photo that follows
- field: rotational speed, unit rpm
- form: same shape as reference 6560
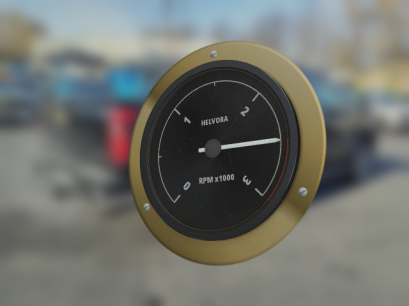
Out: 2500
